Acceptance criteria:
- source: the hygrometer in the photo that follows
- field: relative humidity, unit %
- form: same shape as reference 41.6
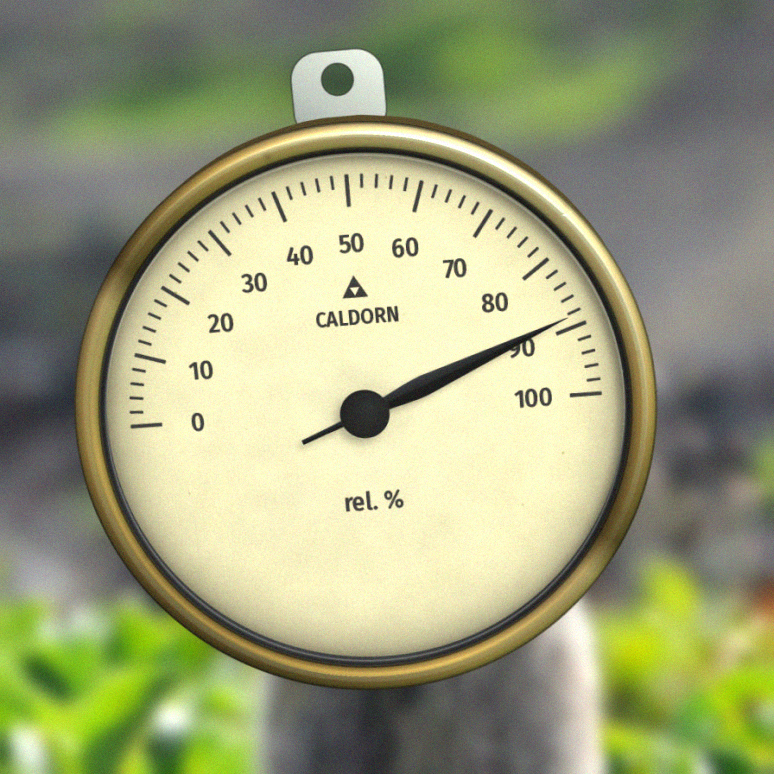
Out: 88
